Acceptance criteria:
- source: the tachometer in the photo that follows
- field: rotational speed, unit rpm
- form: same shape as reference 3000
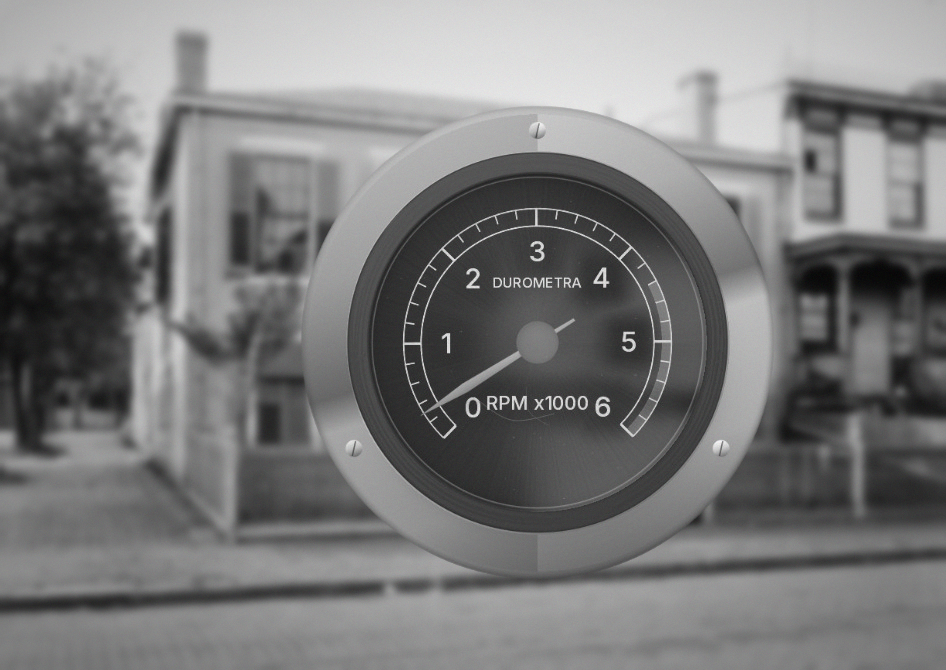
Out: 300
